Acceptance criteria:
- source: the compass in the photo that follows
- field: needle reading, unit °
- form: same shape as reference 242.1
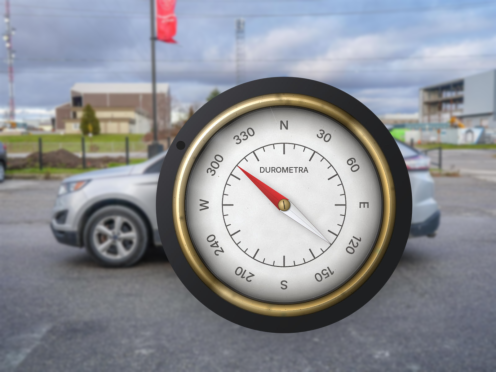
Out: 310
